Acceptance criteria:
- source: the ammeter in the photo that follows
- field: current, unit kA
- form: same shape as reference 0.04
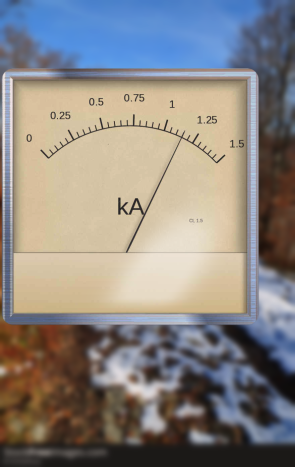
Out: 1.15
